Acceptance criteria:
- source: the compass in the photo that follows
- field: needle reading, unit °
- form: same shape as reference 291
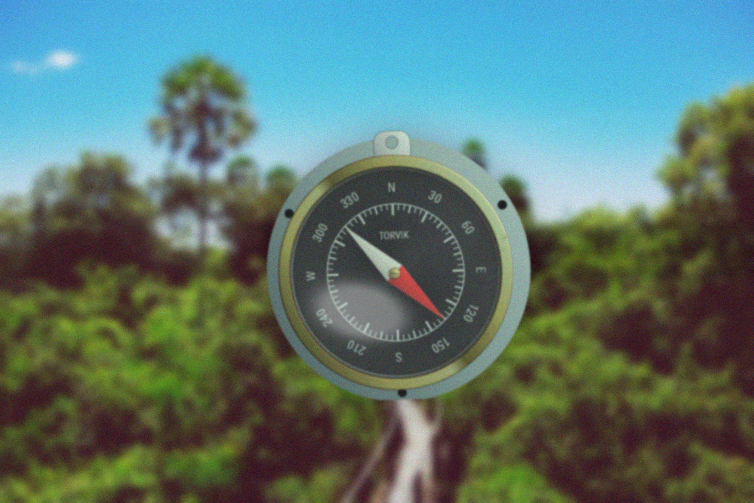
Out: 135
